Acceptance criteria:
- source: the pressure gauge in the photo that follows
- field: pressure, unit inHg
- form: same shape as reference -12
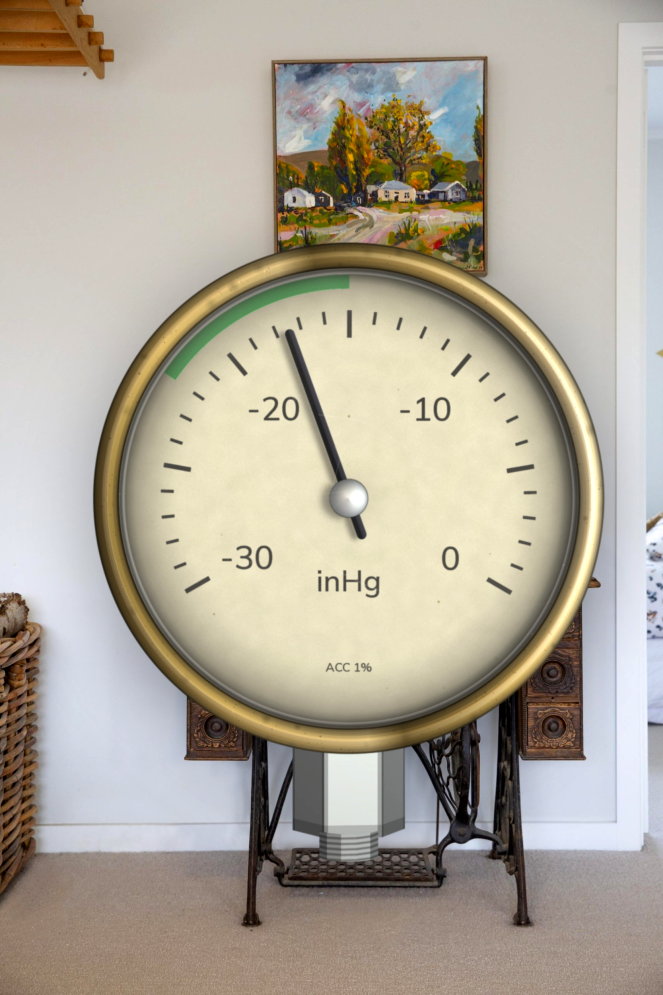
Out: -17.5
